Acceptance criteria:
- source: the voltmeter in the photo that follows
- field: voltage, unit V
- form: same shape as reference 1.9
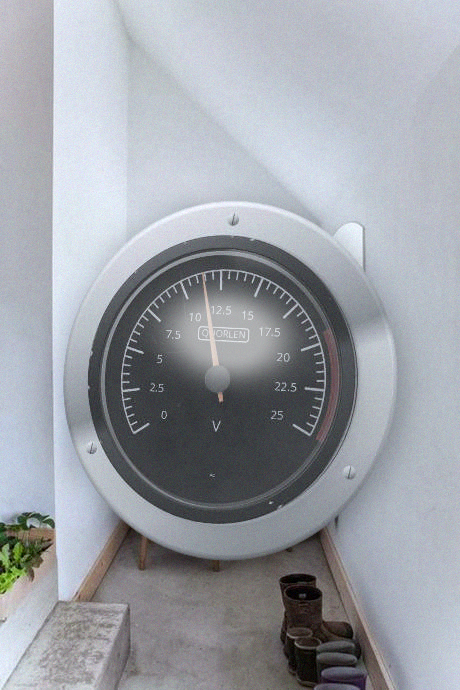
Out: 11.5
